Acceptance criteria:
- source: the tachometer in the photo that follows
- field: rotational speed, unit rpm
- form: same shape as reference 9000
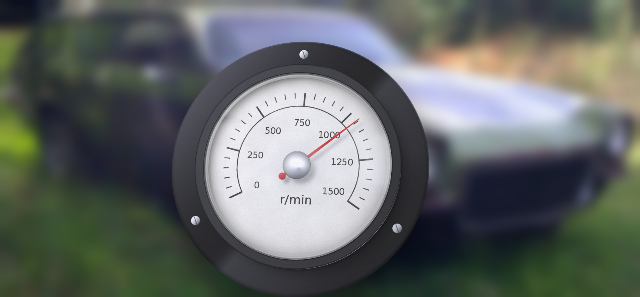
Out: 1050
